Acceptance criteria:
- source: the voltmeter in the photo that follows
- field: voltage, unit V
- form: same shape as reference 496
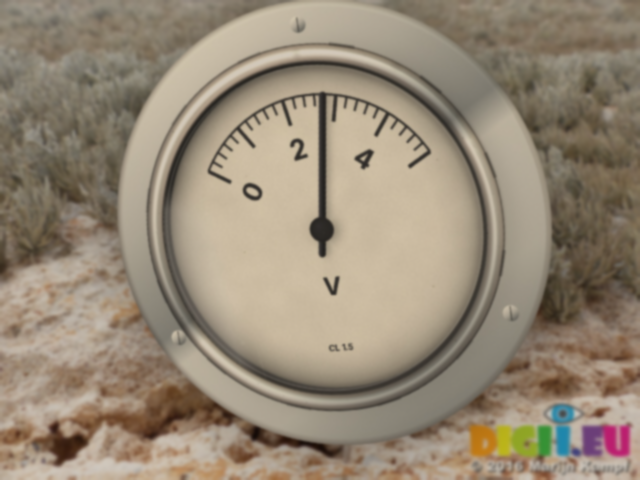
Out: 2.8
